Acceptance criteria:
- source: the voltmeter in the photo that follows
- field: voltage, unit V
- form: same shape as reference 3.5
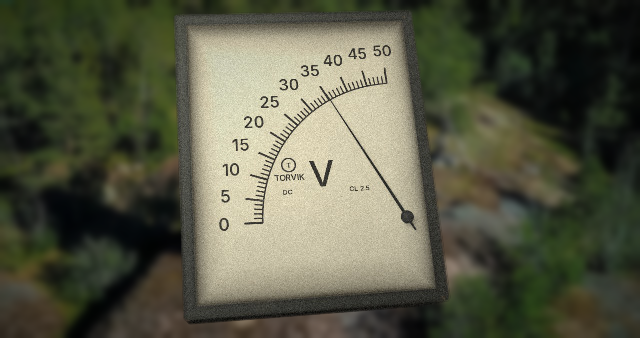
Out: 35
